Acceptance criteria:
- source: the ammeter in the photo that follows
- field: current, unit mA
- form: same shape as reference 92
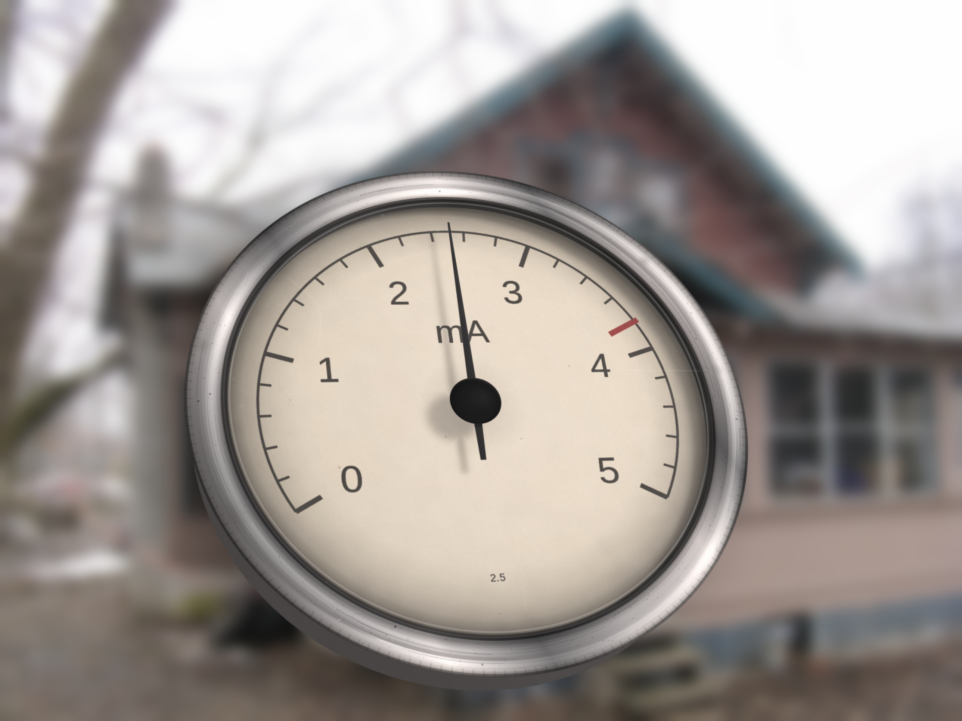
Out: 2.5
